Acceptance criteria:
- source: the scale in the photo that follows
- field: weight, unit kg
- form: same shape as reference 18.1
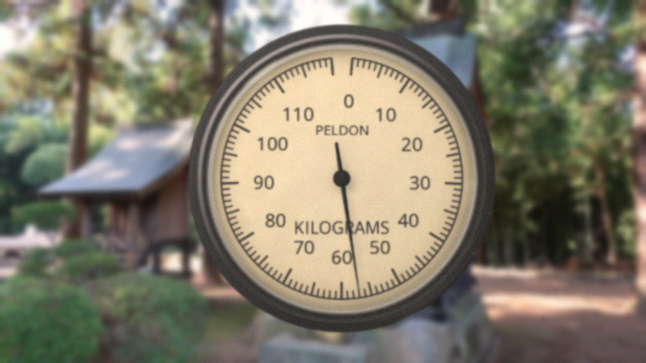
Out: 57
